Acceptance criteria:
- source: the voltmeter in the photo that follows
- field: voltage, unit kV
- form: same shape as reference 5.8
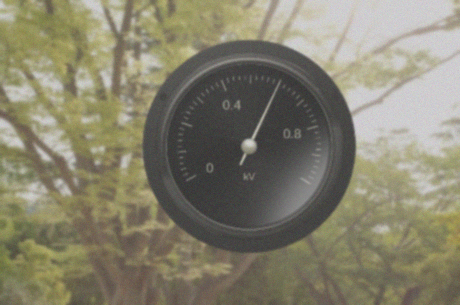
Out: 0.6
